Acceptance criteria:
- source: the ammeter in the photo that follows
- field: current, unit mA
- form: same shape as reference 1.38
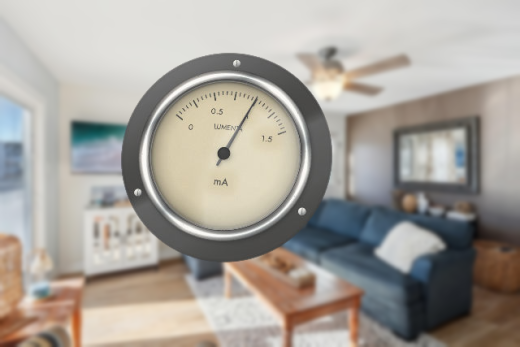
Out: 1
